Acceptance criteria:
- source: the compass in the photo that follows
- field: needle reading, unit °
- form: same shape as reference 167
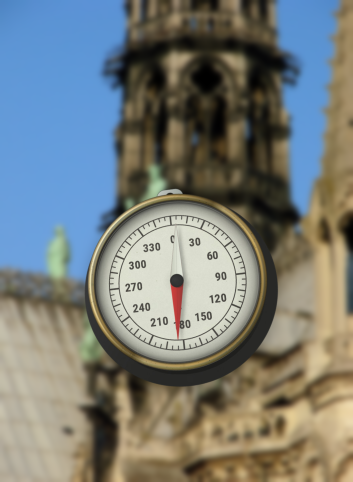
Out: 185
